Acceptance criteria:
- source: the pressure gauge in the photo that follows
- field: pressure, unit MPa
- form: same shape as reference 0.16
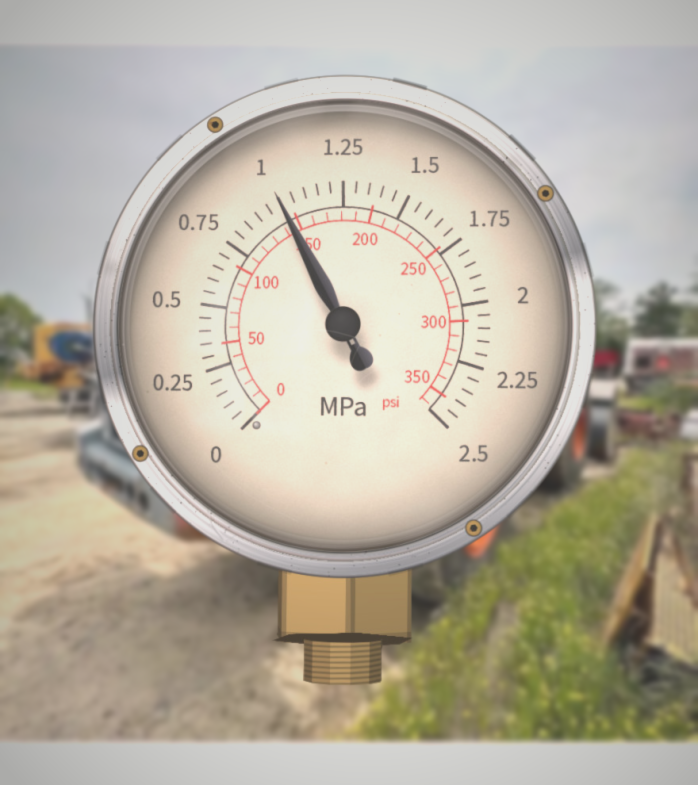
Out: 1
